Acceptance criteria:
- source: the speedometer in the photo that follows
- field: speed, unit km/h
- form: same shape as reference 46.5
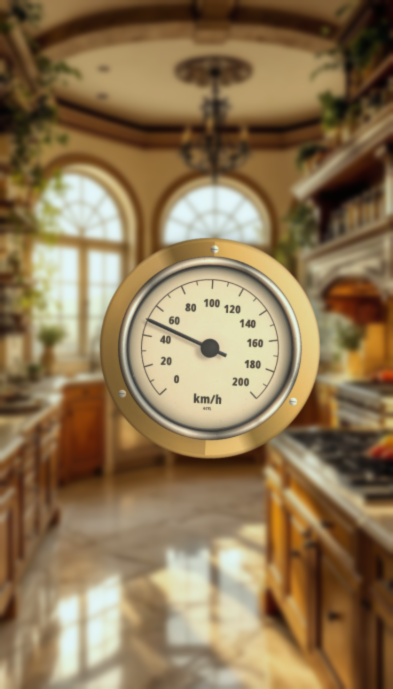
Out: 50
